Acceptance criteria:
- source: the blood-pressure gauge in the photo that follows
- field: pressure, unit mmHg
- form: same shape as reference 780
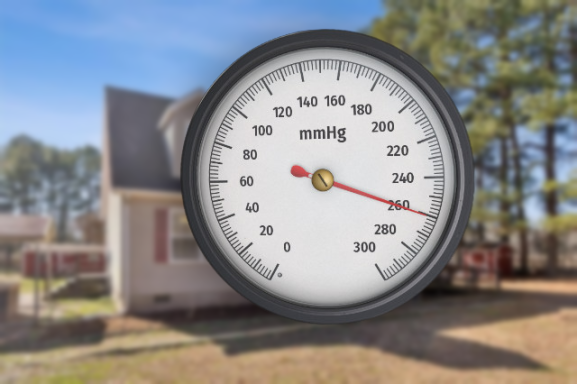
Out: 260
